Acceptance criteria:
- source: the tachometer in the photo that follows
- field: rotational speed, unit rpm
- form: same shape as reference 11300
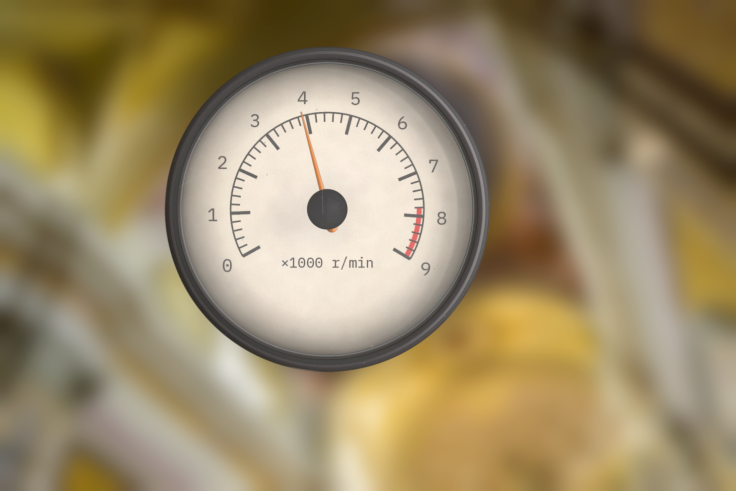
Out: 3900
